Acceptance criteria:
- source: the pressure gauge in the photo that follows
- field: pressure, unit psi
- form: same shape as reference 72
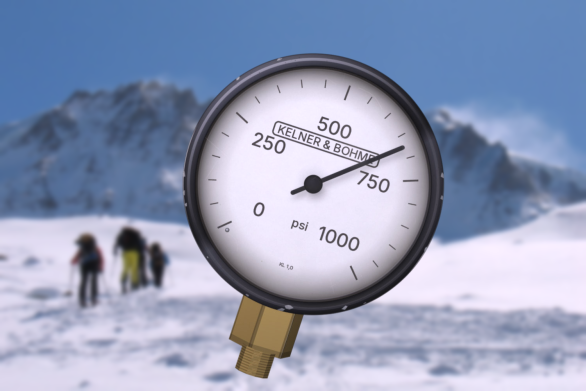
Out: 675
